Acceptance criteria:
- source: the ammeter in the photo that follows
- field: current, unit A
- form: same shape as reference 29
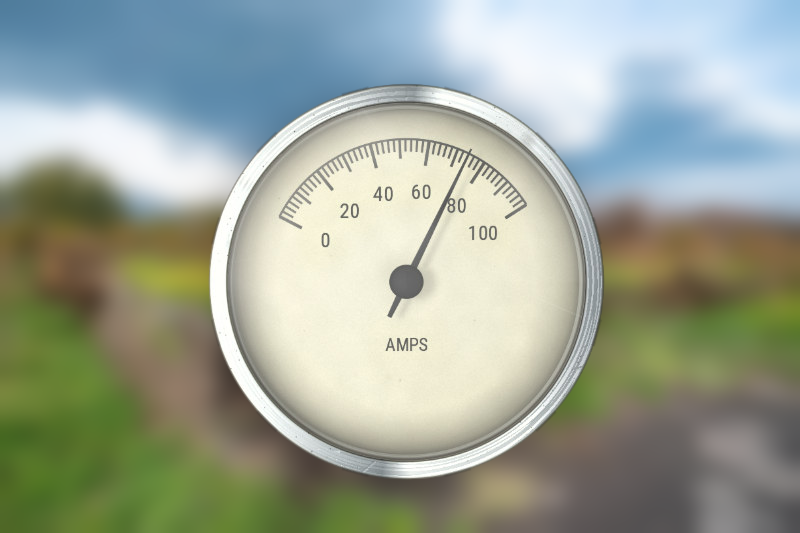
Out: 74
